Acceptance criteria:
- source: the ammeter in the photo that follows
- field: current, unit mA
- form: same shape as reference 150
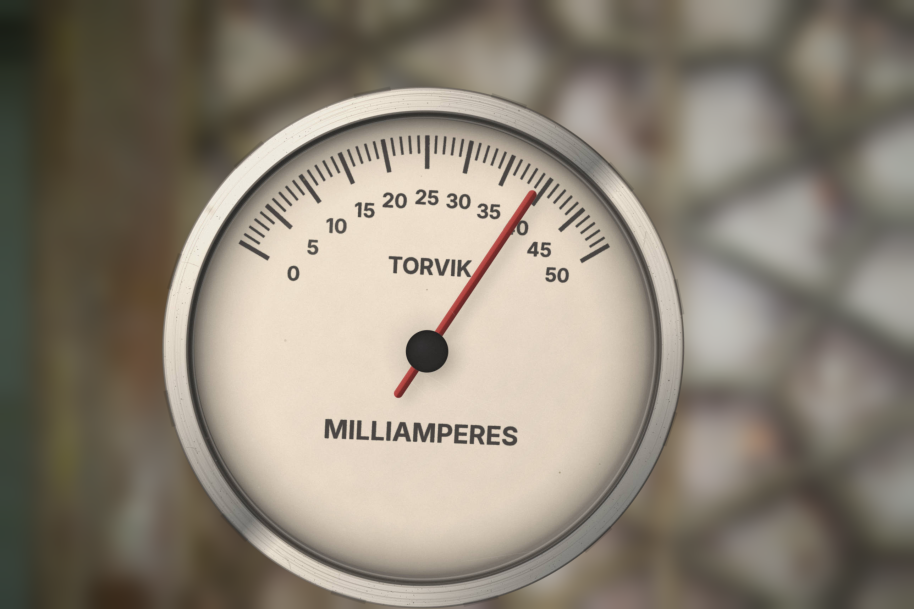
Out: 39
